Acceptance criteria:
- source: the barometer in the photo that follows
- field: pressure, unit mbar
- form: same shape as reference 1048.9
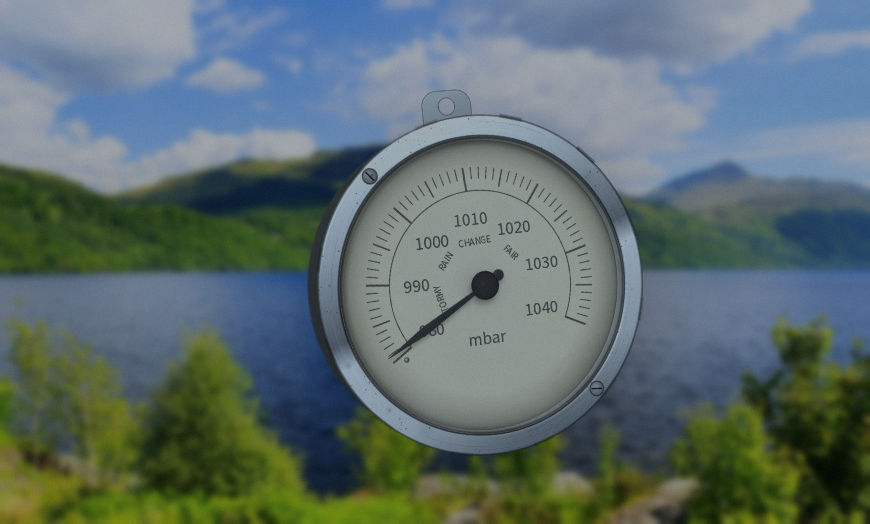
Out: 981
